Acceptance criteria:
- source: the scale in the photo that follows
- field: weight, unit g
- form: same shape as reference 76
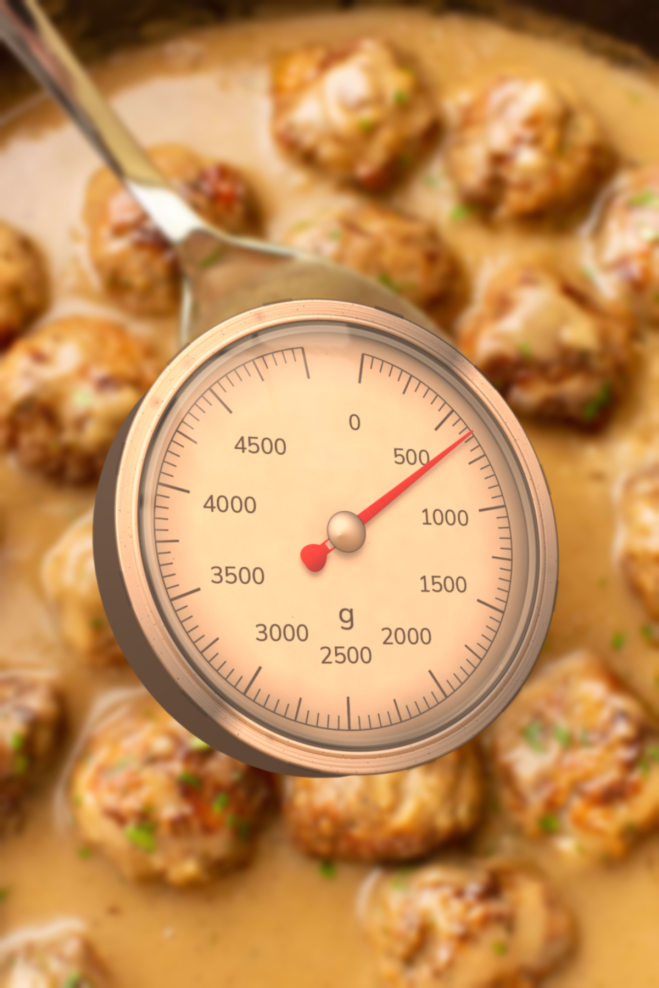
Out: 625
